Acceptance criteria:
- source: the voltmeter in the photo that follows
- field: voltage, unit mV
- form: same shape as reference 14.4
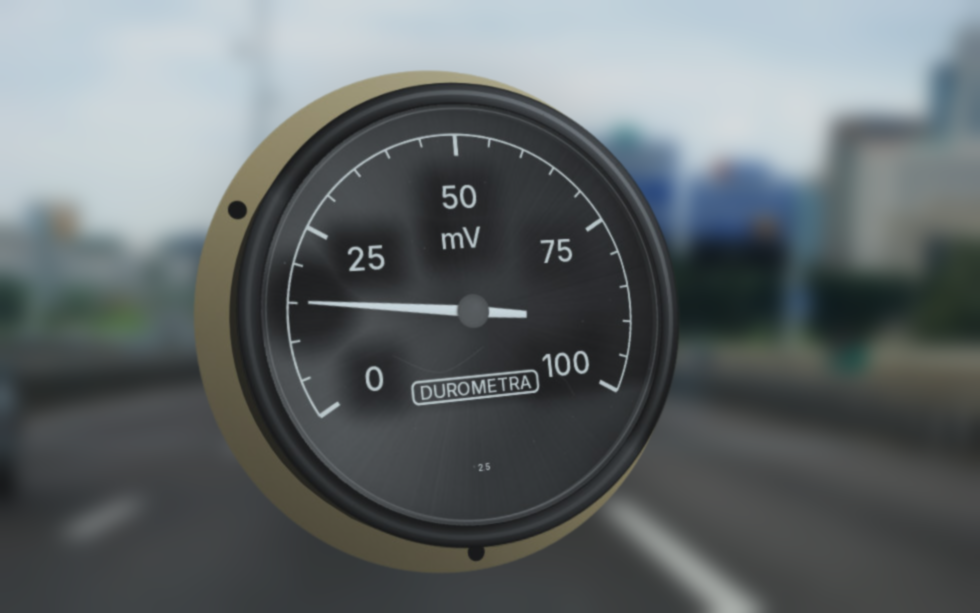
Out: 15
